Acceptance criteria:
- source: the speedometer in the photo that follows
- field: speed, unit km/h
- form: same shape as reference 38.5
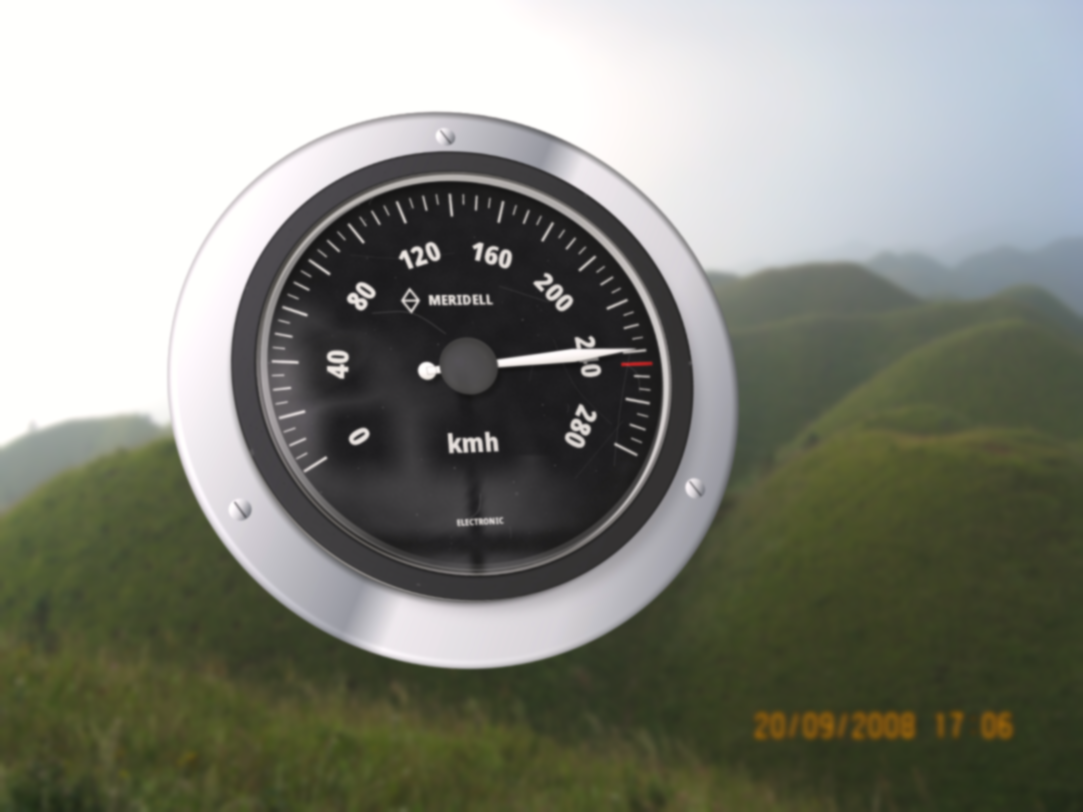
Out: 240
